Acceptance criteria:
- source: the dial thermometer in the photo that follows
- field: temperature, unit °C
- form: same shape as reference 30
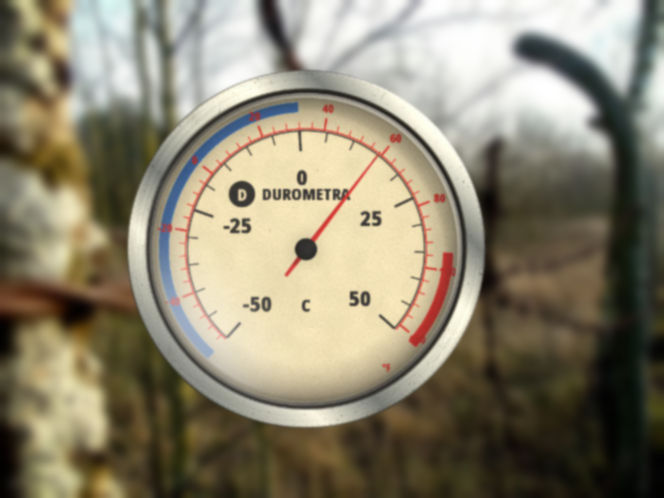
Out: 15
